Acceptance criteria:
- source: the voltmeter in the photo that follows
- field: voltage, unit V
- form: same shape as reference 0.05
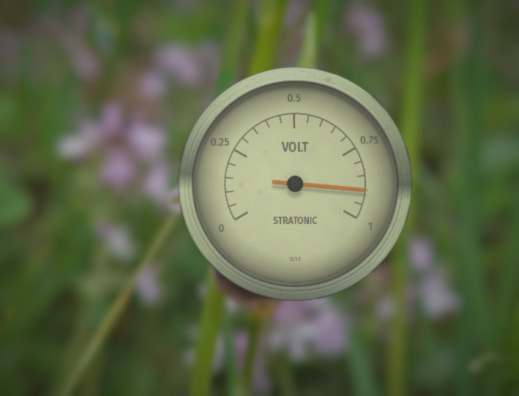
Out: 0.9
